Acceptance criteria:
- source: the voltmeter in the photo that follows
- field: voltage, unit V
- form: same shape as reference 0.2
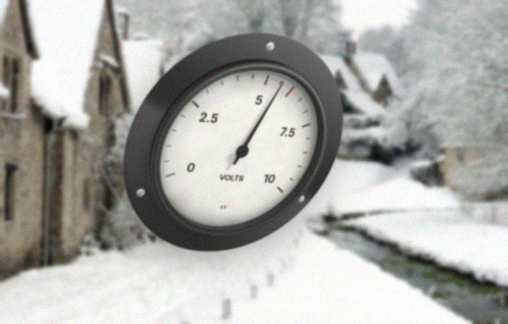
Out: 5.5
